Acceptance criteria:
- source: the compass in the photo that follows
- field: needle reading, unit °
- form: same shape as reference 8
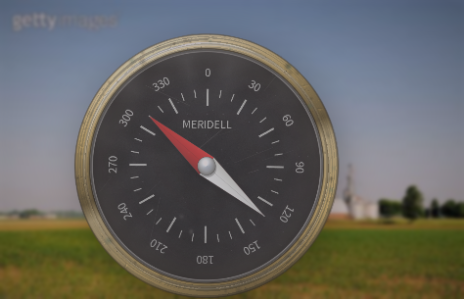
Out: 310
